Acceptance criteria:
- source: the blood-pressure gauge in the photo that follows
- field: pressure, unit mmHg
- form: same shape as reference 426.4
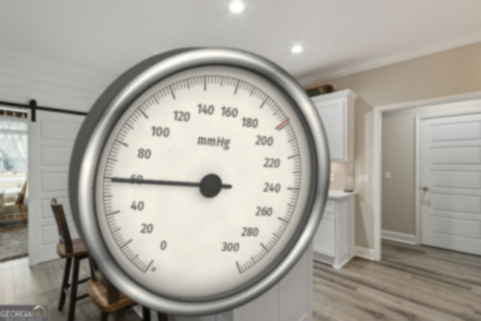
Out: 60
